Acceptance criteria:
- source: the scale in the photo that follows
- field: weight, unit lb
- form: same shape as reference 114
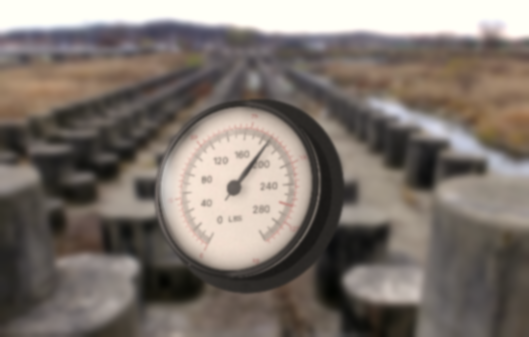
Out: 190
